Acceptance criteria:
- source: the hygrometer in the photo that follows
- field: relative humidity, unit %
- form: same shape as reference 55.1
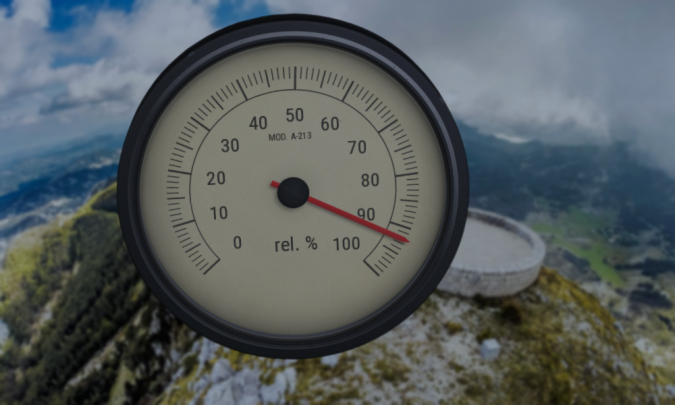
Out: 92
